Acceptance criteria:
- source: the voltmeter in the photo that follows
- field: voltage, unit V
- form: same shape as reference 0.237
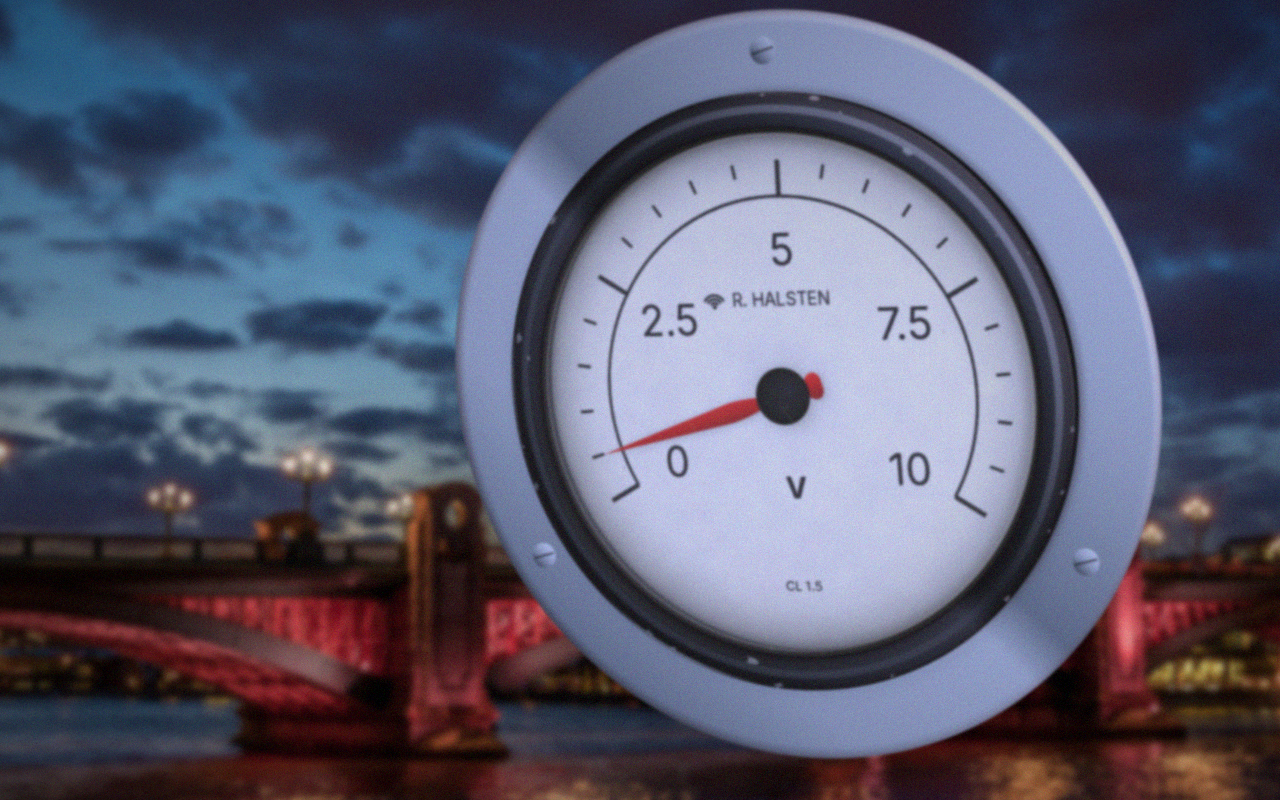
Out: 0.5
